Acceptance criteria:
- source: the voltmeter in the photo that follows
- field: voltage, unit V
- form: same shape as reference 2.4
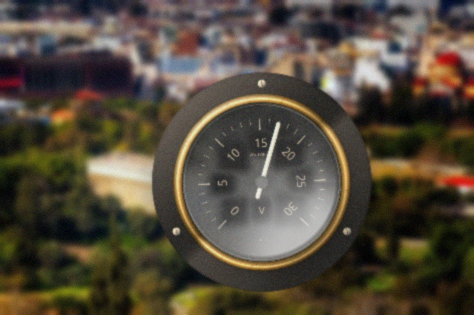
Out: 17
